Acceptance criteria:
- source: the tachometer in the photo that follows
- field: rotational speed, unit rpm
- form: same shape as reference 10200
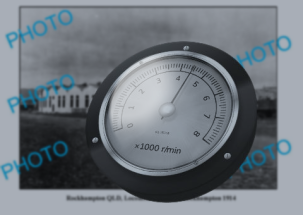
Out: 4500
